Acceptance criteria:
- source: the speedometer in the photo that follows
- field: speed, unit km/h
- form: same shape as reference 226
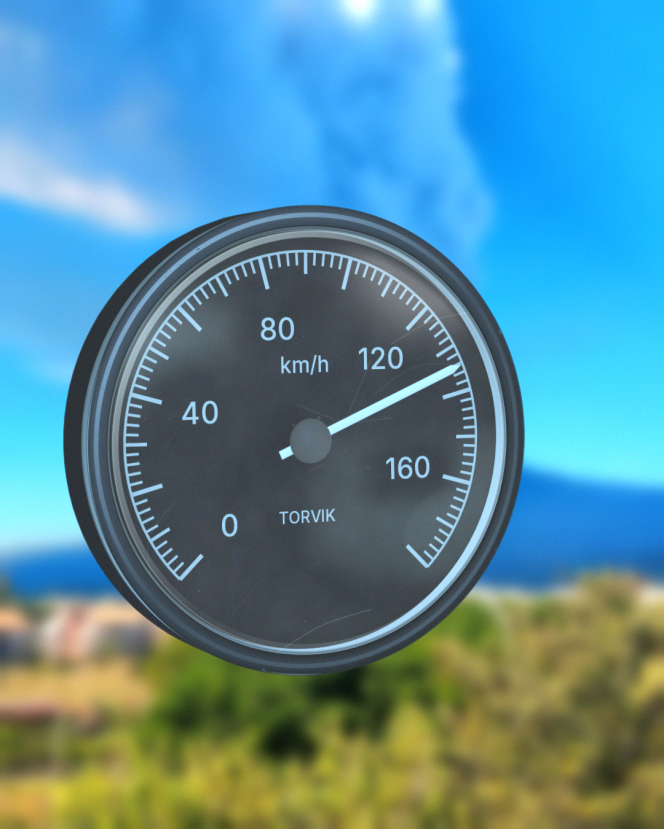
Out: 134
